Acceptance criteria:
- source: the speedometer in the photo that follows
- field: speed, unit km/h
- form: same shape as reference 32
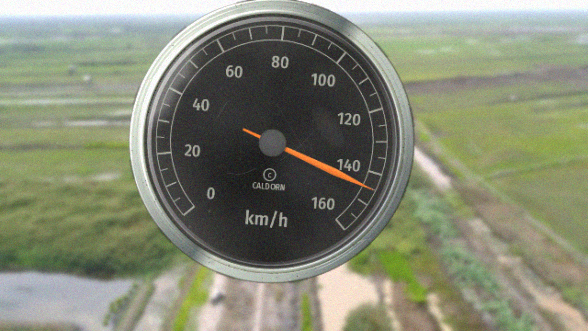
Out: 145
